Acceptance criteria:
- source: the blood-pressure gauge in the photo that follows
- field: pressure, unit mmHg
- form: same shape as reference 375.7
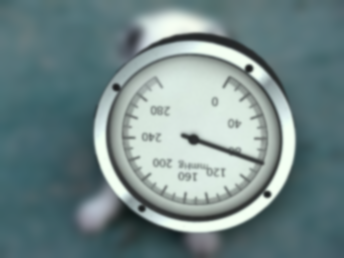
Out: 80
